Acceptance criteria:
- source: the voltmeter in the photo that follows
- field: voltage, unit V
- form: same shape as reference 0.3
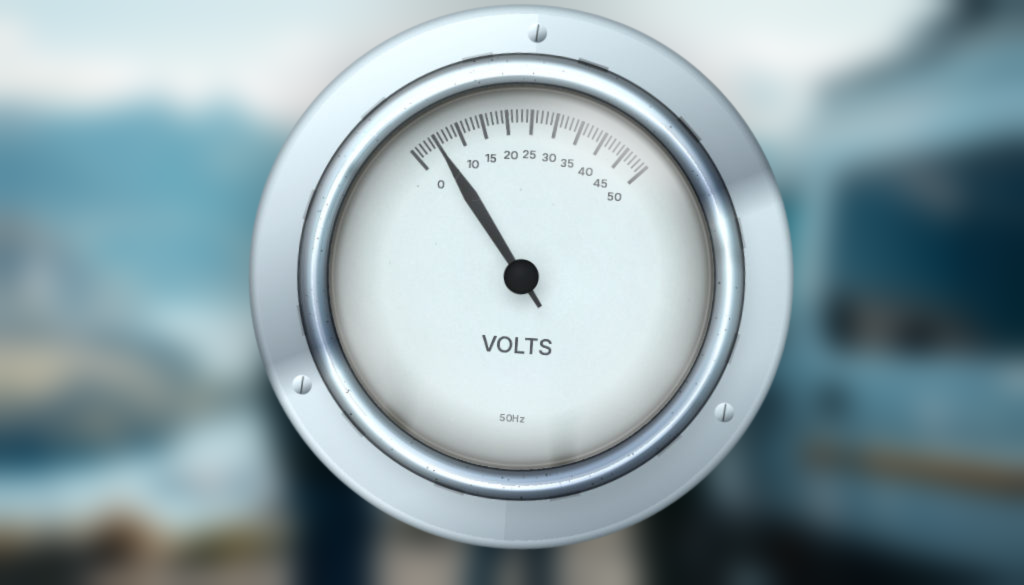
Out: 5
